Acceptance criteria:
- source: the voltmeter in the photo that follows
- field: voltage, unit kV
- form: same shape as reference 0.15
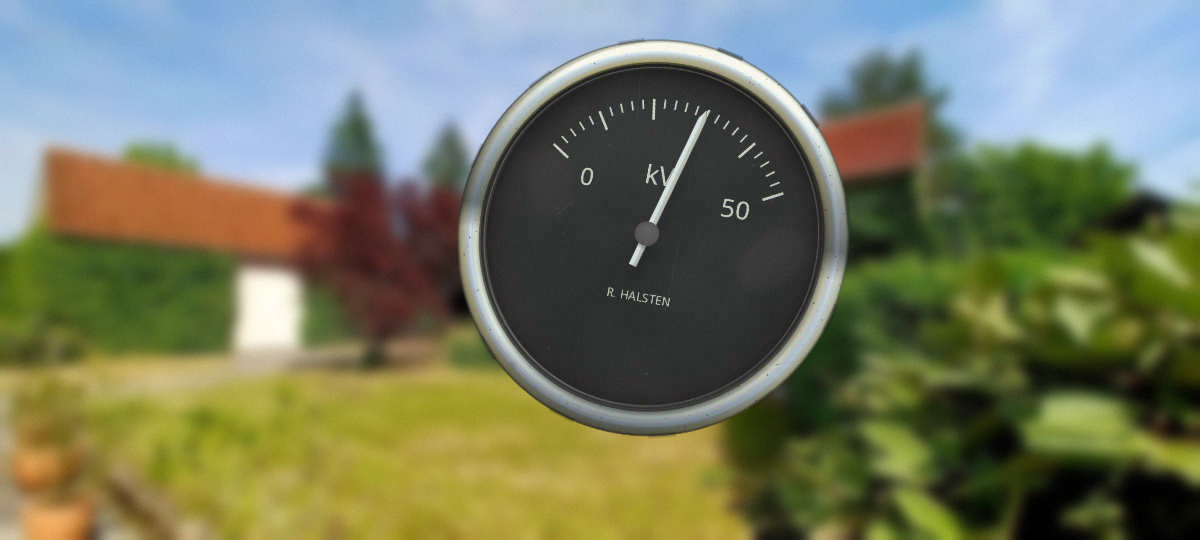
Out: 30
